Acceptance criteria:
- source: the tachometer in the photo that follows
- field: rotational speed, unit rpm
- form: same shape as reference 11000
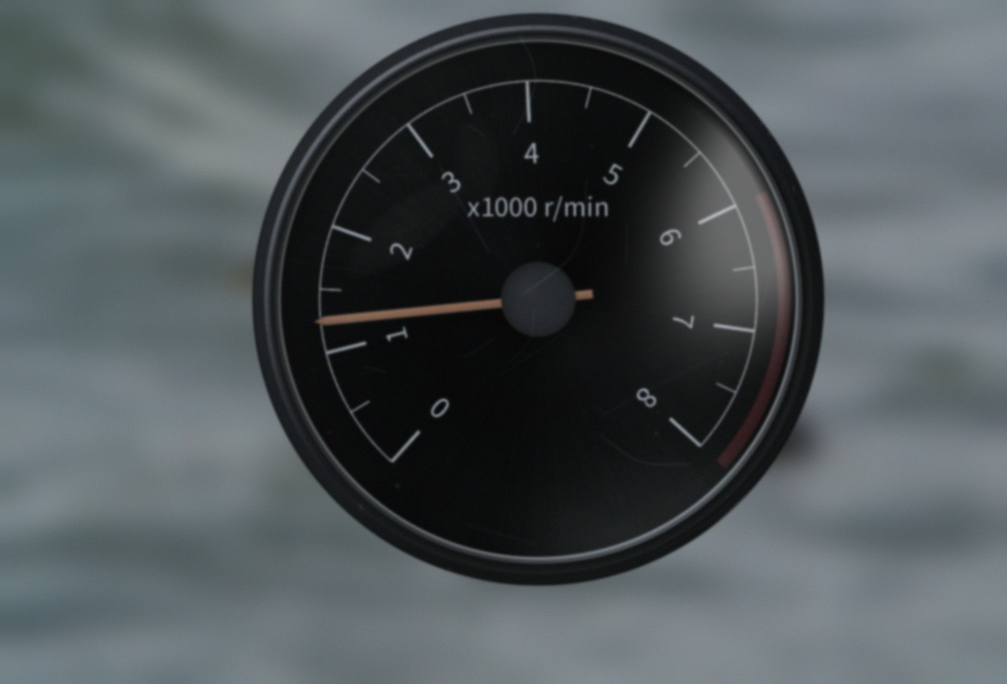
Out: 1250
